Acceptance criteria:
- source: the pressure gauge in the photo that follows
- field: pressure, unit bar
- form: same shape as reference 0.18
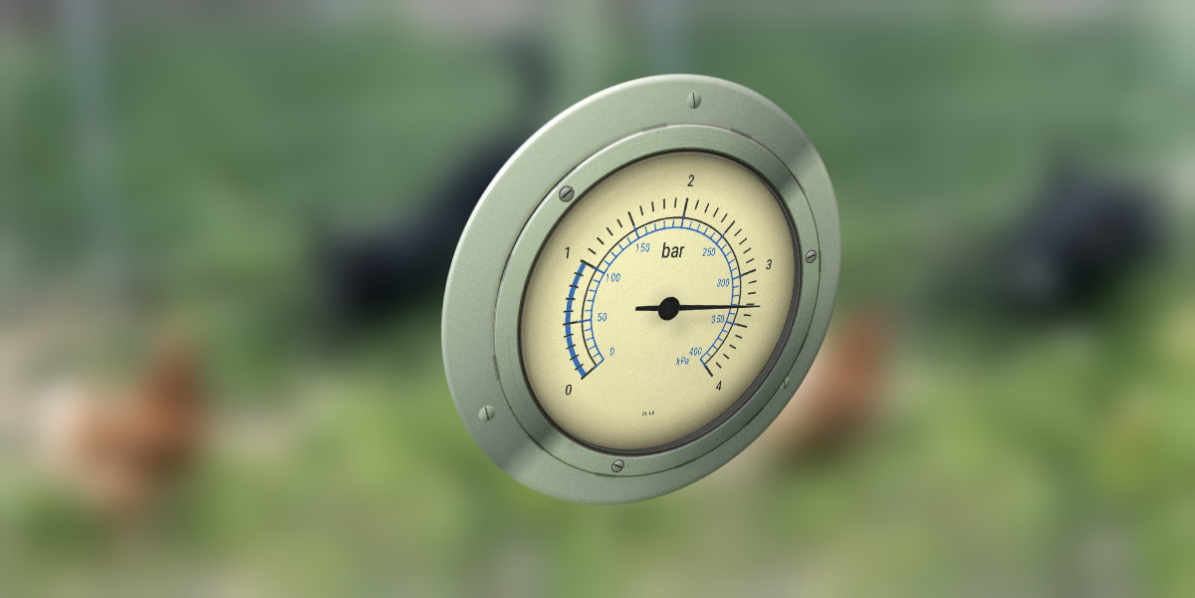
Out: 3.3
